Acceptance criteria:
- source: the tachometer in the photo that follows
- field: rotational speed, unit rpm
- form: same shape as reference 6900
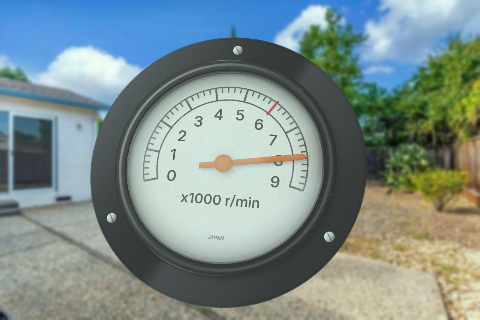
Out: 8000
